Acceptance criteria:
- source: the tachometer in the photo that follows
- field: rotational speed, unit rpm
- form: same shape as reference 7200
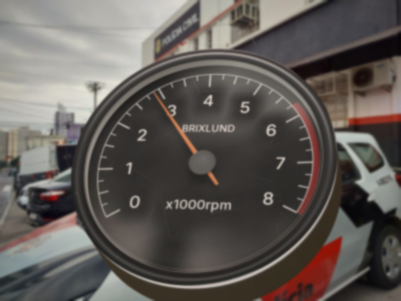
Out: 2875
